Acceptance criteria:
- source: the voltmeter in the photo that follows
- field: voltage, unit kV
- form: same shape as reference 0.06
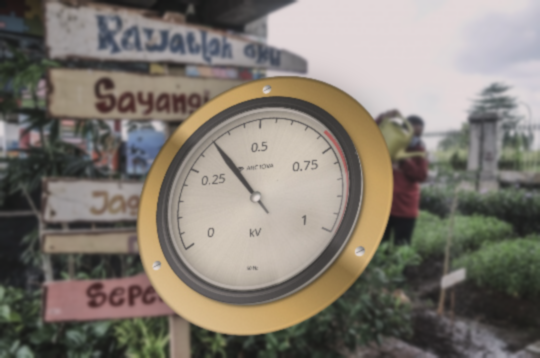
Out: 0.35
